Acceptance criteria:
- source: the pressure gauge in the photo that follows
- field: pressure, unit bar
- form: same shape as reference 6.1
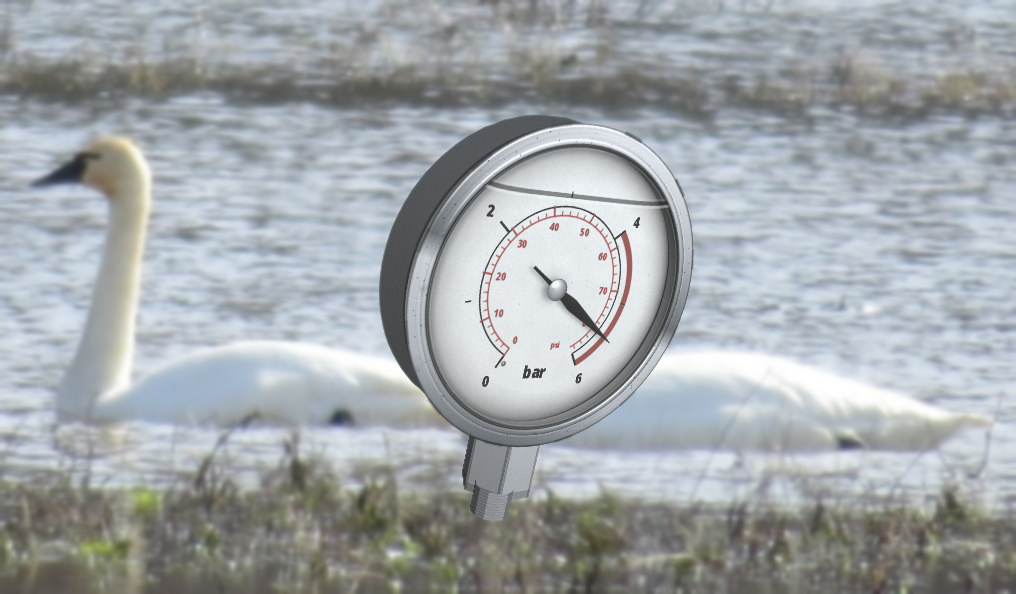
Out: 5.5
